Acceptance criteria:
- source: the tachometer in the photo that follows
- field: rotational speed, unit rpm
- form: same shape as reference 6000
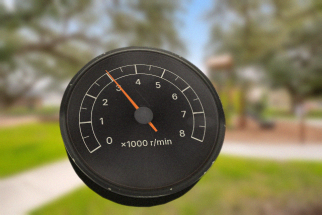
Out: 3000
